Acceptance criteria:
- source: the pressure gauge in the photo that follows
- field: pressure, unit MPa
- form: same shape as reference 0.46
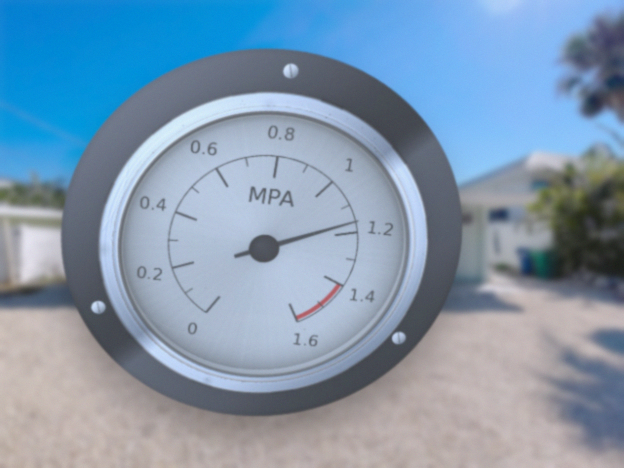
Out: 1.15
